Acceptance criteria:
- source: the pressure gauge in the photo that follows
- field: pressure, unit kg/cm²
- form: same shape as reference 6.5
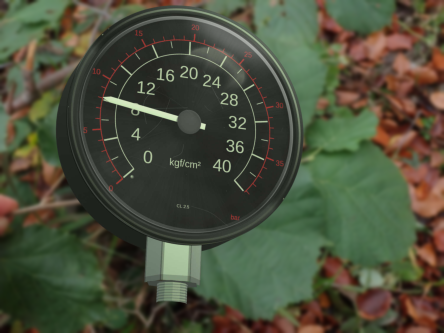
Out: 8
